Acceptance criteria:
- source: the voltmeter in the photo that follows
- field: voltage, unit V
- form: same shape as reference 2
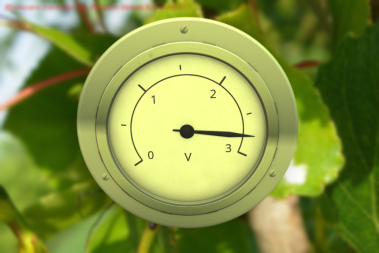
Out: 2.75
